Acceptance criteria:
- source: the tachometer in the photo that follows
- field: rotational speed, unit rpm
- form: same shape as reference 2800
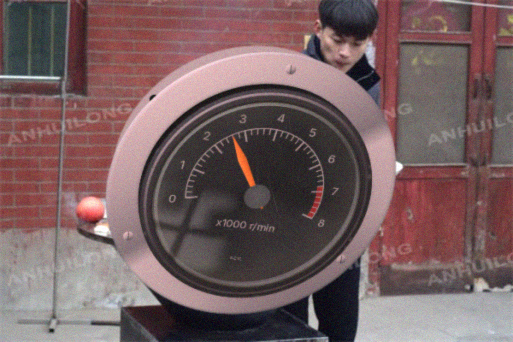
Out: 2600
